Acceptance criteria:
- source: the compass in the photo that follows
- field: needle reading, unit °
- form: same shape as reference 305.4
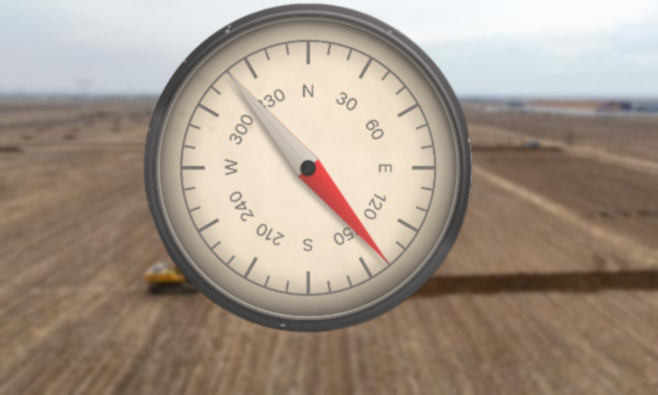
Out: 140
